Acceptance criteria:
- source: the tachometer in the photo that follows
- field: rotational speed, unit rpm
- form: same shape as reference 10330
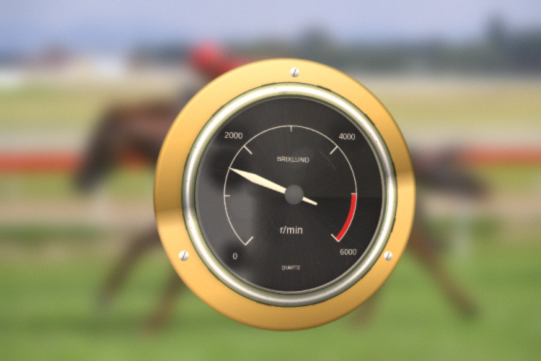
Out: 1500
